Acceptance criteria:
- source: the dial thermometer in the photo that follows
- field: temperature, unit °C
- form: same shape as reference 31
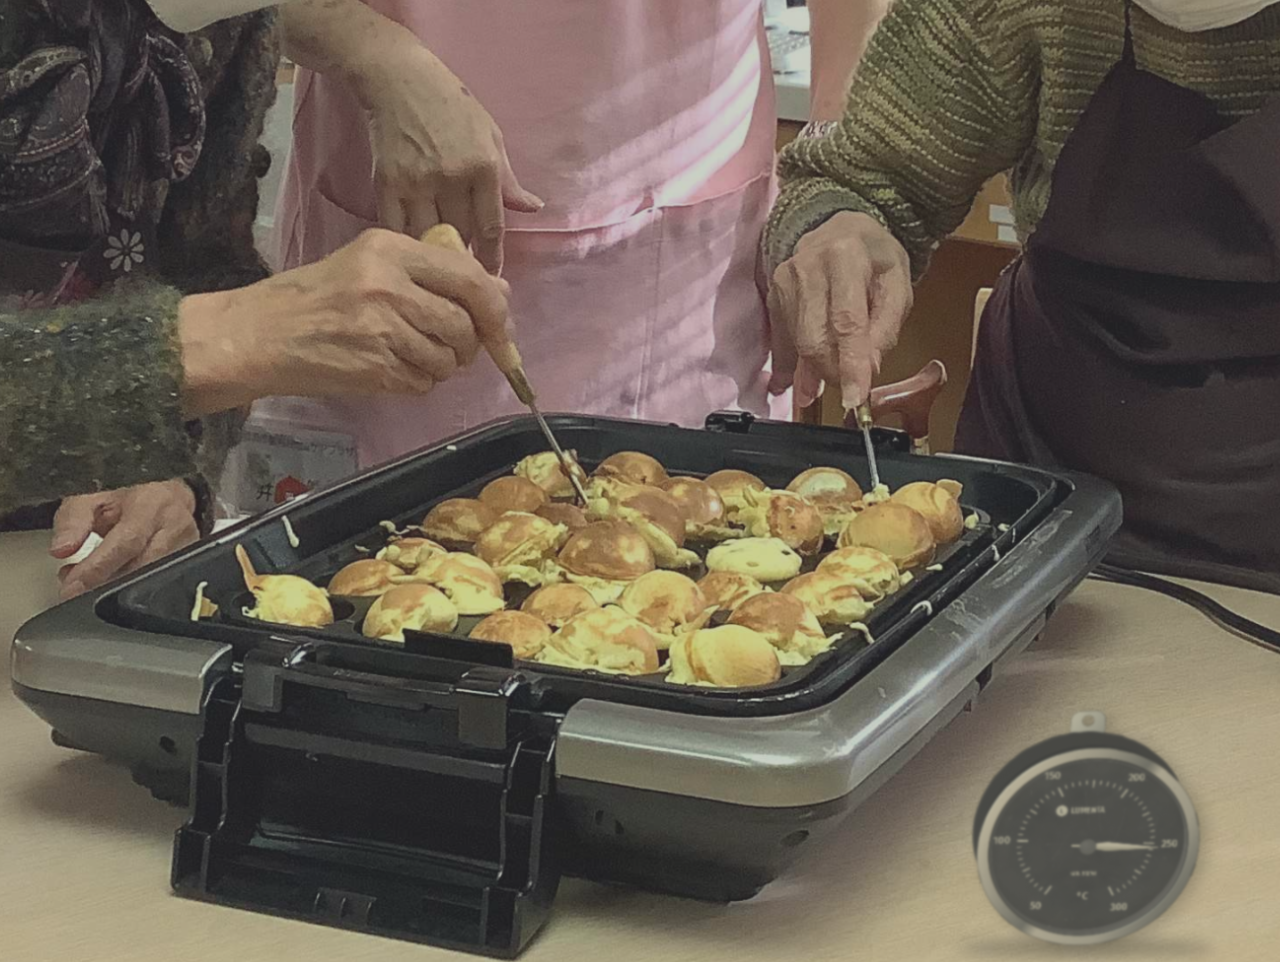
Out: 250
